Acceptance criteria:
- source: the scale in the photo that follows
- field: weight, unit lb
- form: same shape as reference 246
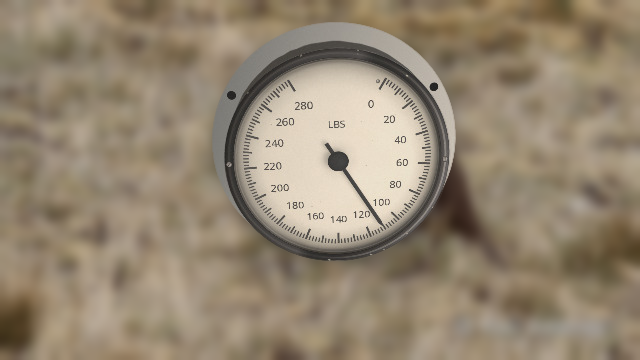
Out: 110
